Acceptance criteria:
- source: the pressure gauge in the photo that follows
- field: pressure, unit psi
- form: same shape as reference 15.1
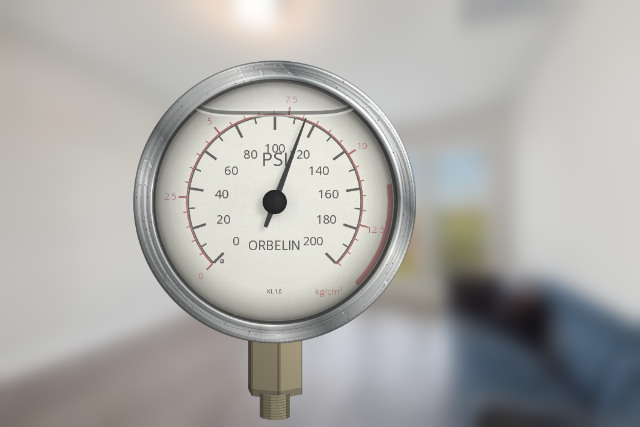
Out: 115
